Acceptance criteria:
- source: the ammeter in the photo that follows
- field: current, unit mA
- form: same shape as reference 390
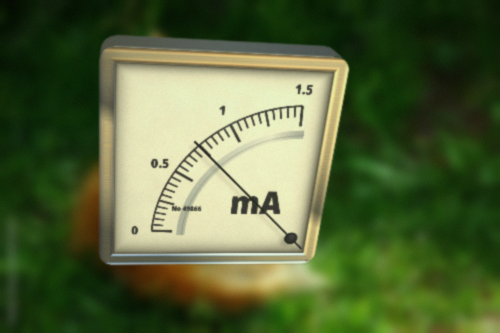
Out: 0.75
